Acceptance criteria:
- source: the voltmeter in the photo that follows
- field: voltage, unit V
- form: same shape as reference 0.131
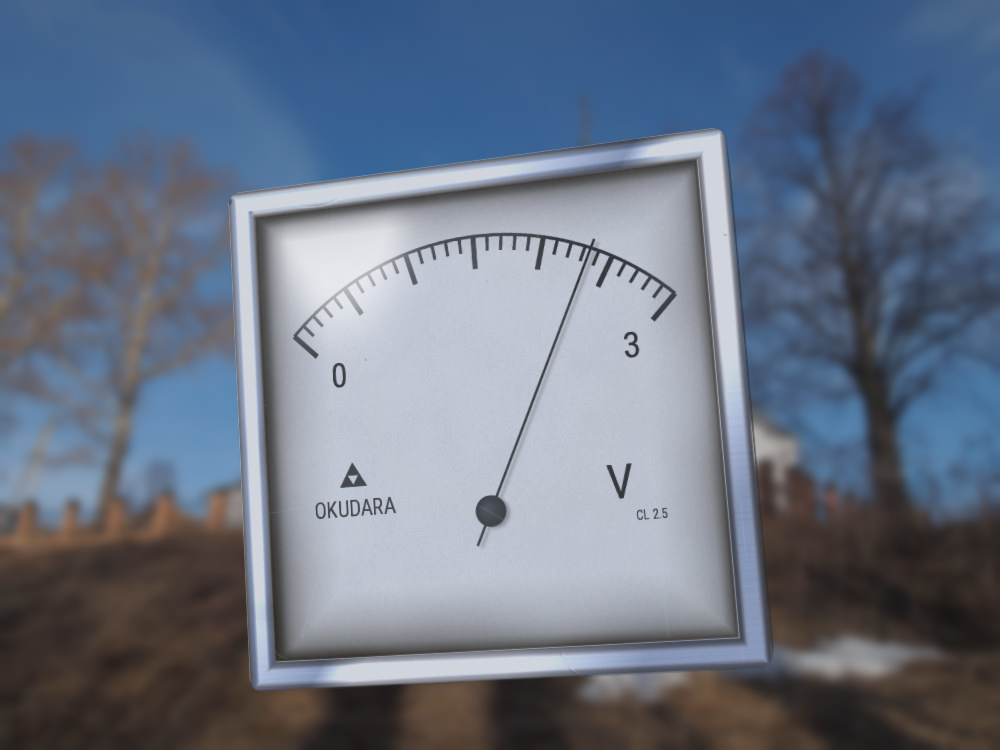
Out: 2.35
